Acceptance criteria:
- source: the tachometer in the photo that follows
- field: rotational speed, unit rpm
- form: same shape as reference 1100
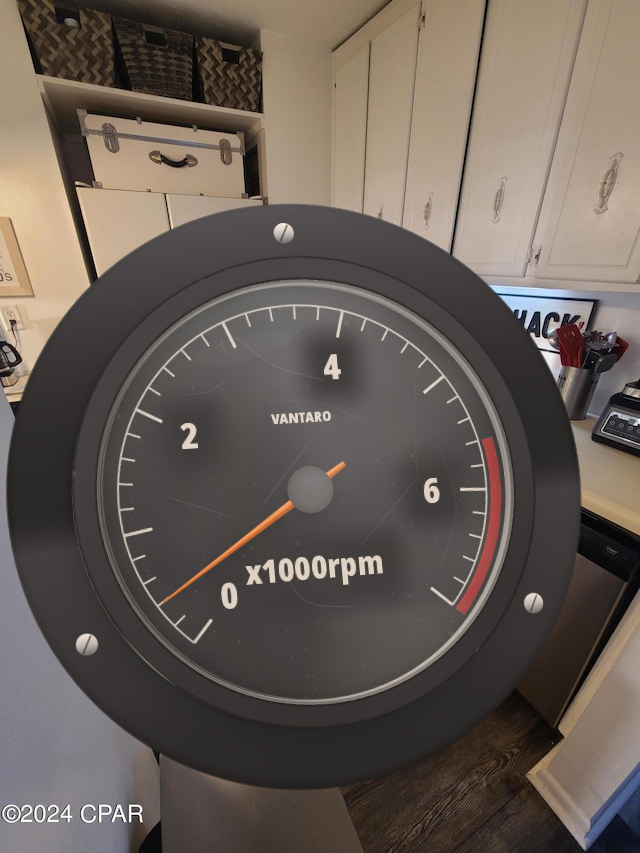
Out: 400
